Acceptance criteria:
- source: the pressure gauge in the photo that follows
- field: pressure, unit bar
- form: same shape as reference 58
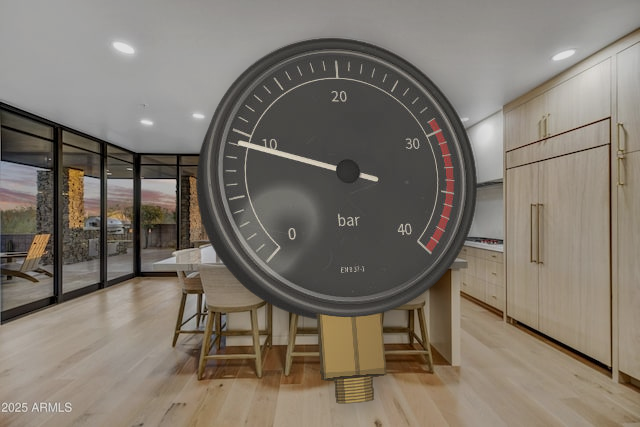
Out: 9
